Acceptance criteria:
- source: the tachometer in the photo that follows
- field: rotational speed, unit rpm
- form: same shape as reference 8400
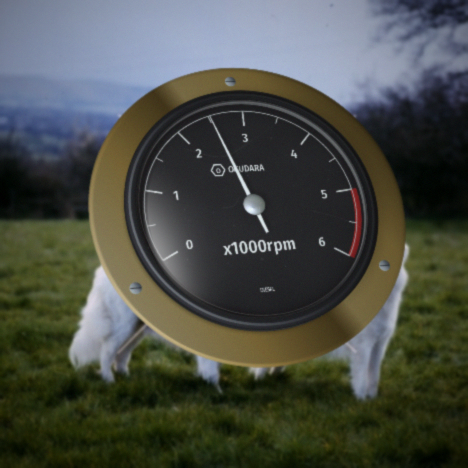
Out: 2500
